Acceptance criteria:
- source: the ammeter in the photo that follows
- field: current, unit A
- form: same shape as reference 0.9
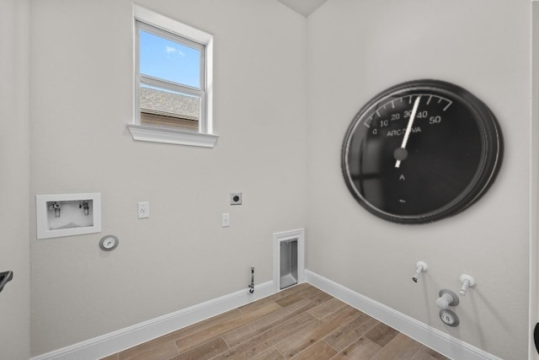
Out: 35
